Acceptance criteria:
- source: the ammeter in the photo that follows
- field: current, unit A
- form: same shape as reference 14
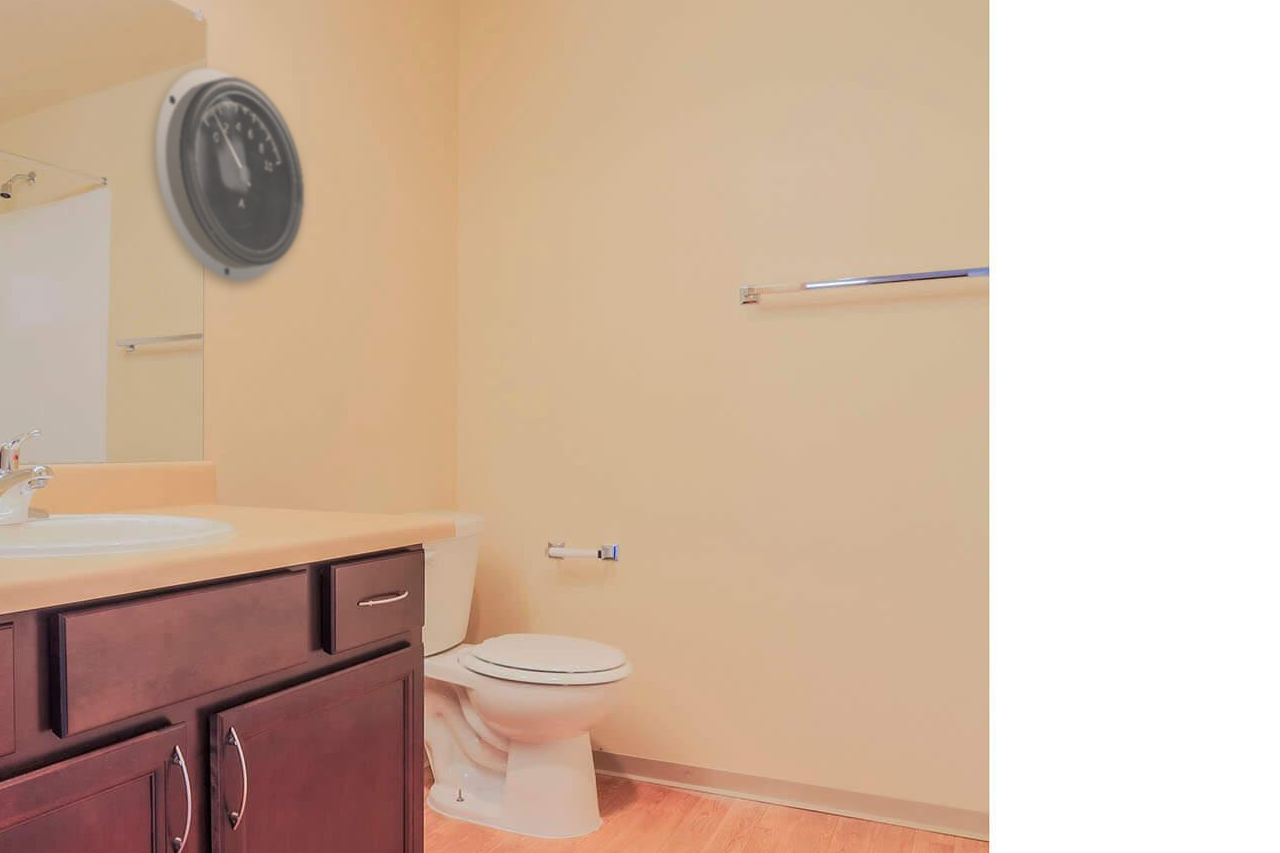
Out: 1
